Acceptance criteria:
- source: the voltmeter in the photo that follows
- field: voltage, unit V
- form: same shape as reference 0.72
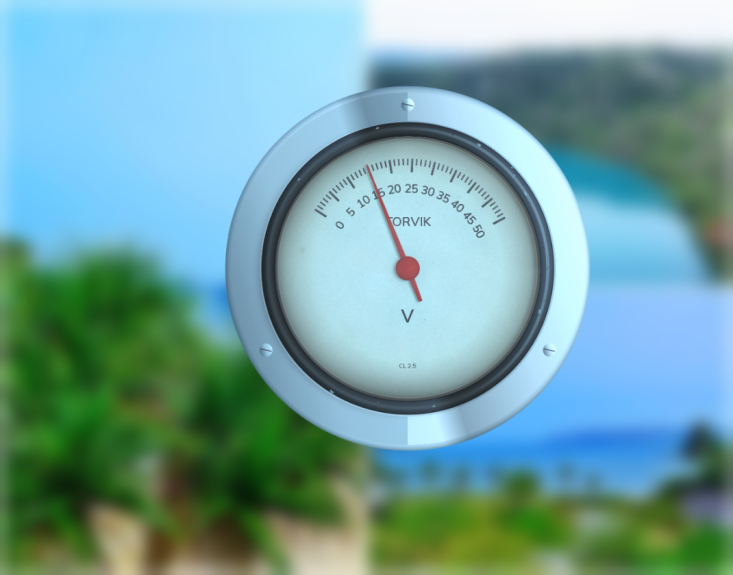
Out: 15
